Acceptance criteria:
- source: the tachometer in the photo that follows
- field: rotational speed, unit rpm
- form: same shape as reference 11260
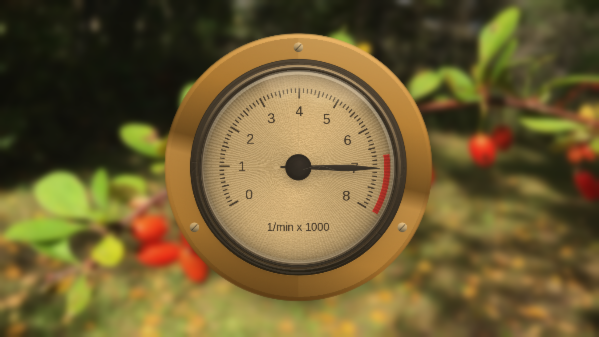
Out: 7000
